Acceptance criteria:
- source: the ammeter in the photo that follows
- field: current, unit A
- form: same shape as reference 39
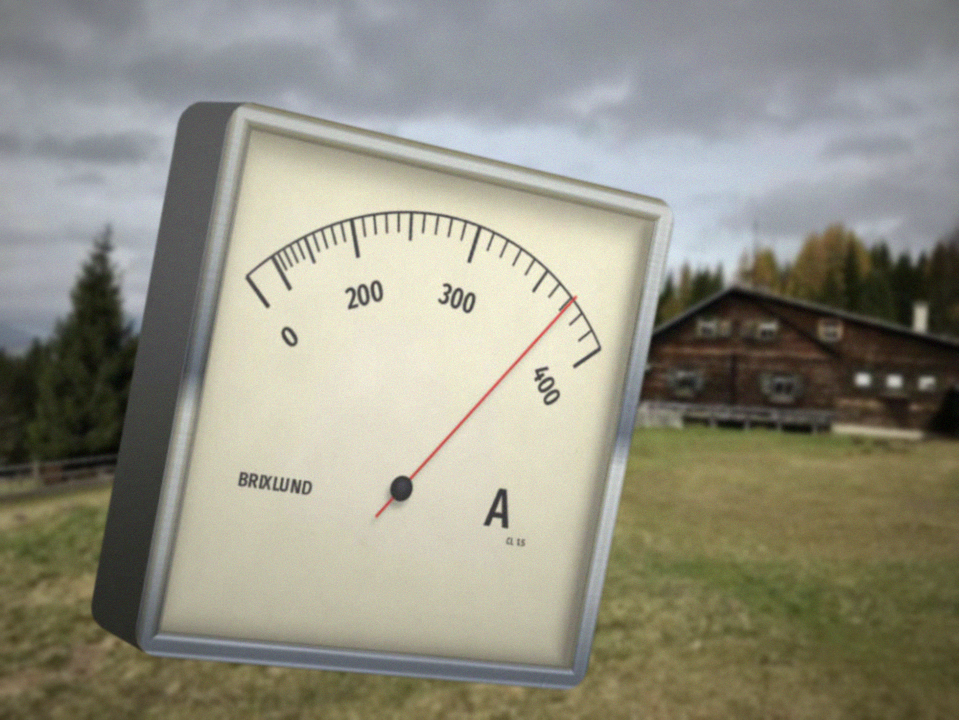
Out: 370
